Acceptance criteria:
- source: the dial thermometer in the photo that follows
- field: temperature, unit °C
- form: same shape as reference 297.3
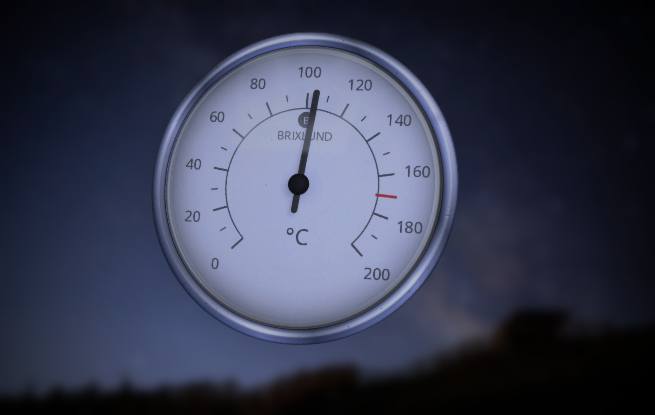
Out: 105
